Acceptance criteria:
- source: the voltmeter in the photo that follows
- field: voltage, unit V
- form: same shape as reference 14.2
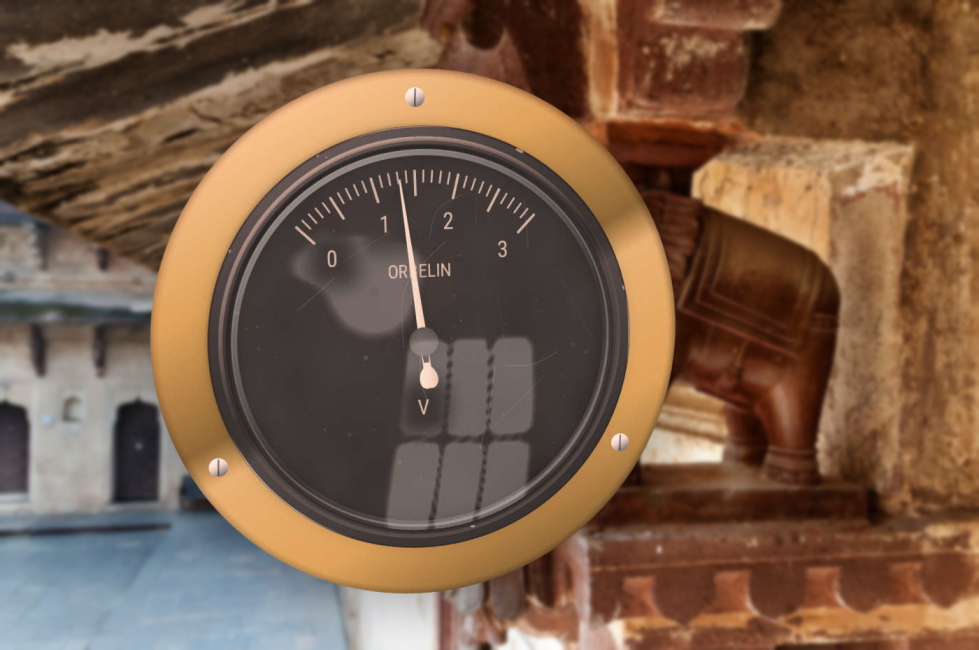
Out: 1.3
